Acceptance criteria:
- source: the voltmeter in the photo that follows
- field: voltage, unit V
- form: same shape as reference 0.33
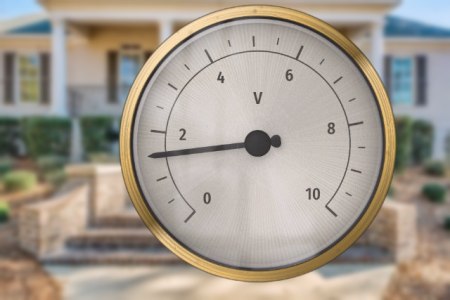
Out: 1.5
